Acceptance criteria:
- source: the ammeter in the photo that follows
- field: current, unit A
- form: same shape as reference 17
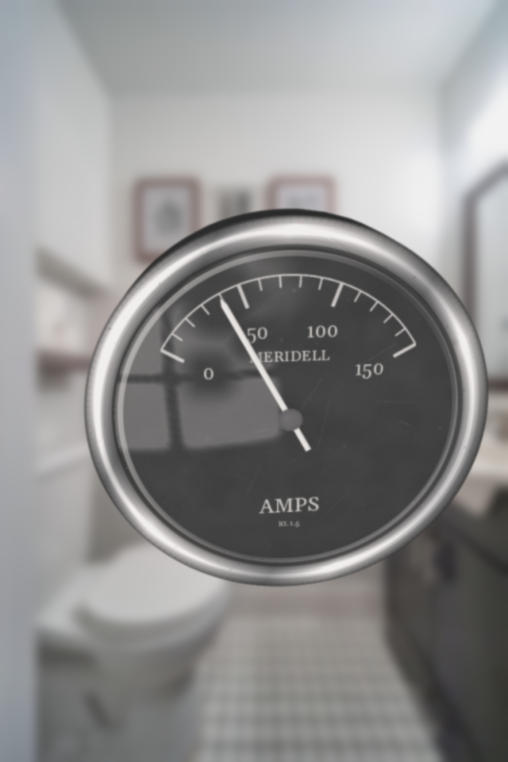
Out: 40
